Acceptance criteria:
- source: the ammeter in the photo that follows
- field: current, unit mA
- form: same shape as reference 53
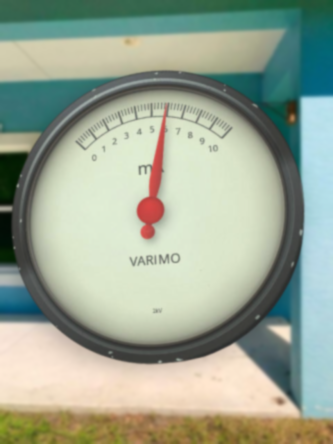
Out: 6
